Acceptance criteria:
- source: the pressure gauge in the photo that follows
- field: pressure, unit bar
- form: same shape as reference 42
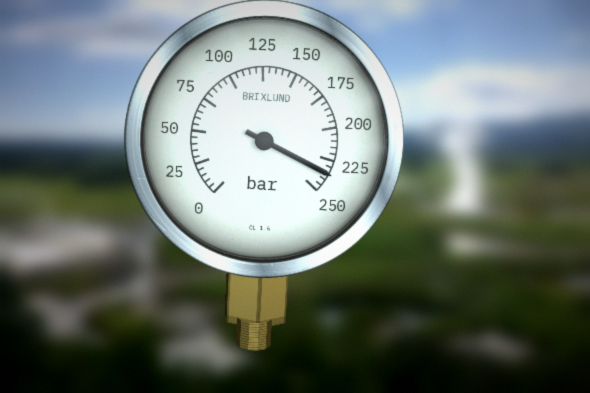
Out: 235
